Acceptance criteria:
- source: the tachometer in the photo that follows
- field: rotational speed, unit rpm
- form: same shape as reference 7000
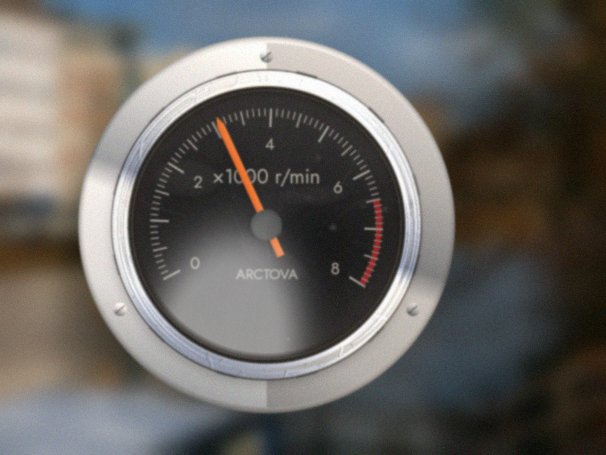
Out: 3100
